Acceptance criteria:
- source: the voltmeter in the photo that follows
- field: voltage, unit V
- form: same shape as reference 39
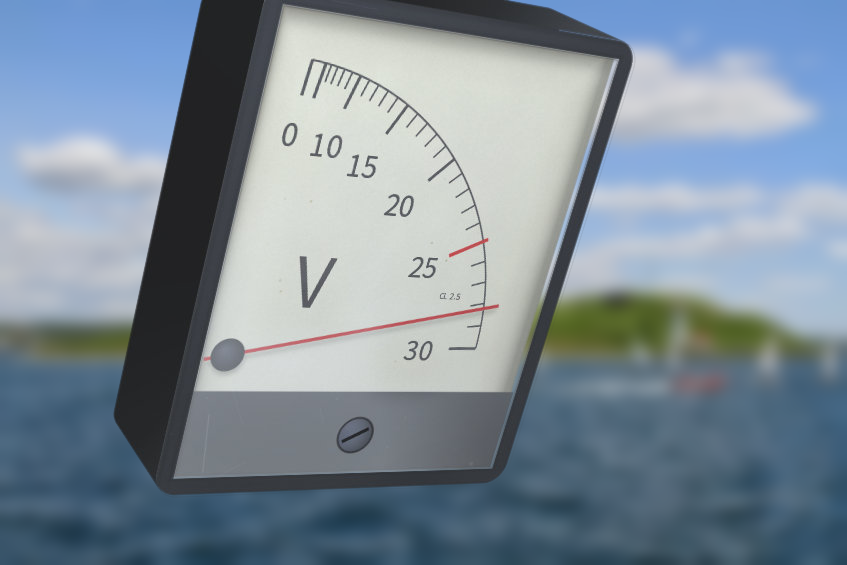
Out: 28
